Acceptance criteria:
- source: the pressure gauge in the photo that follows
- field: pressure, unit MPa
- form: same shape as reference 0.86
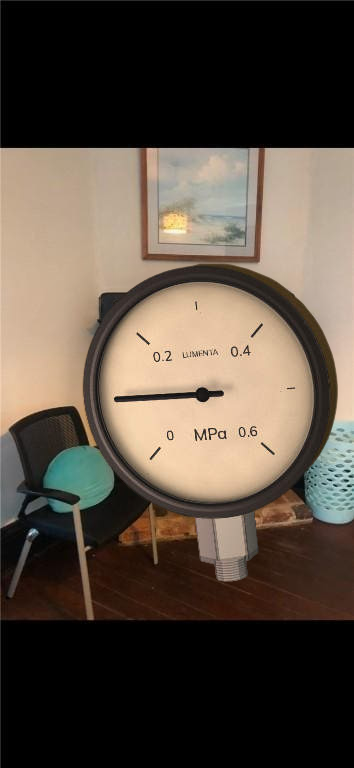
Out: 0.1
